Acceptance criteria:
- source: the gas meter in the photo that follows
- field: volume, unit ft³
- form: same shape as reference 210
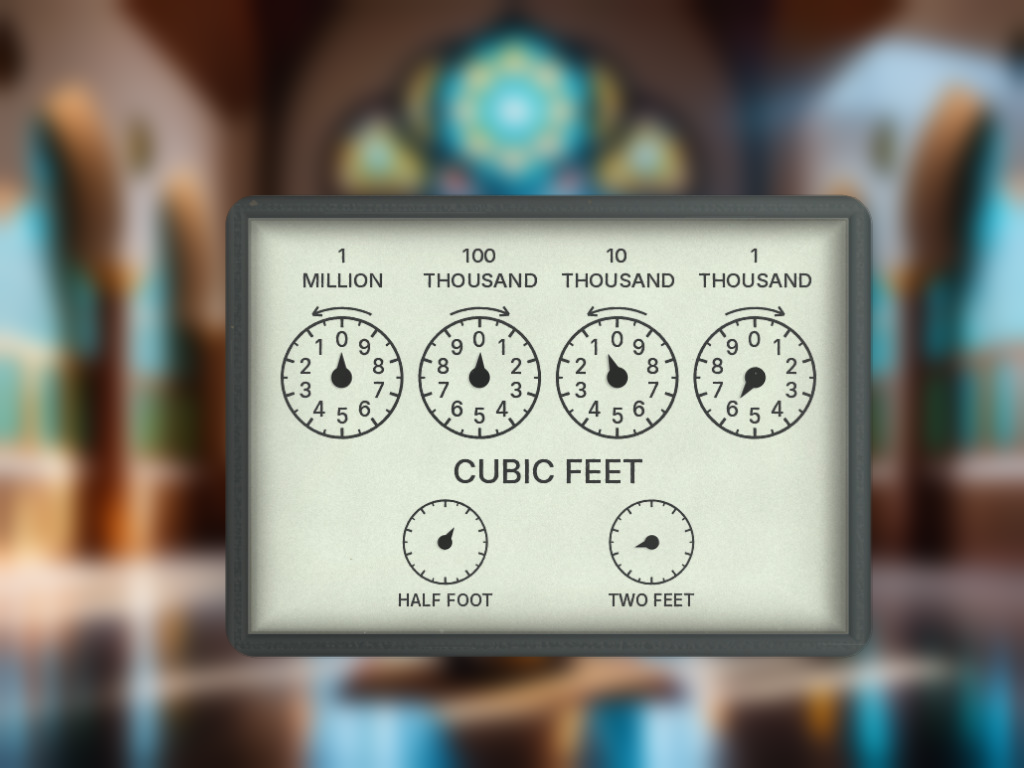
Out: 600
